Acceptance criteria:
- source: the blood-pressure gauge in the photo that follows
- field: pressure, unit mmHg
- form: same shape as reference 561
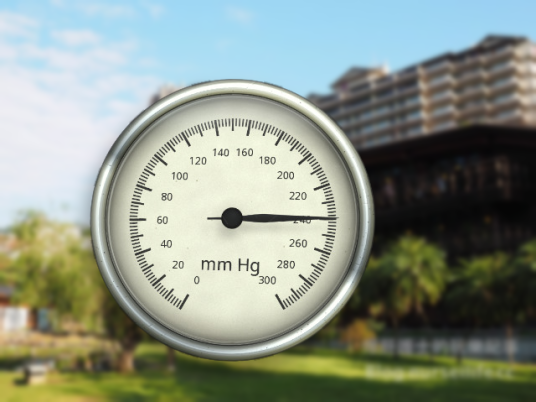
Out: 240
